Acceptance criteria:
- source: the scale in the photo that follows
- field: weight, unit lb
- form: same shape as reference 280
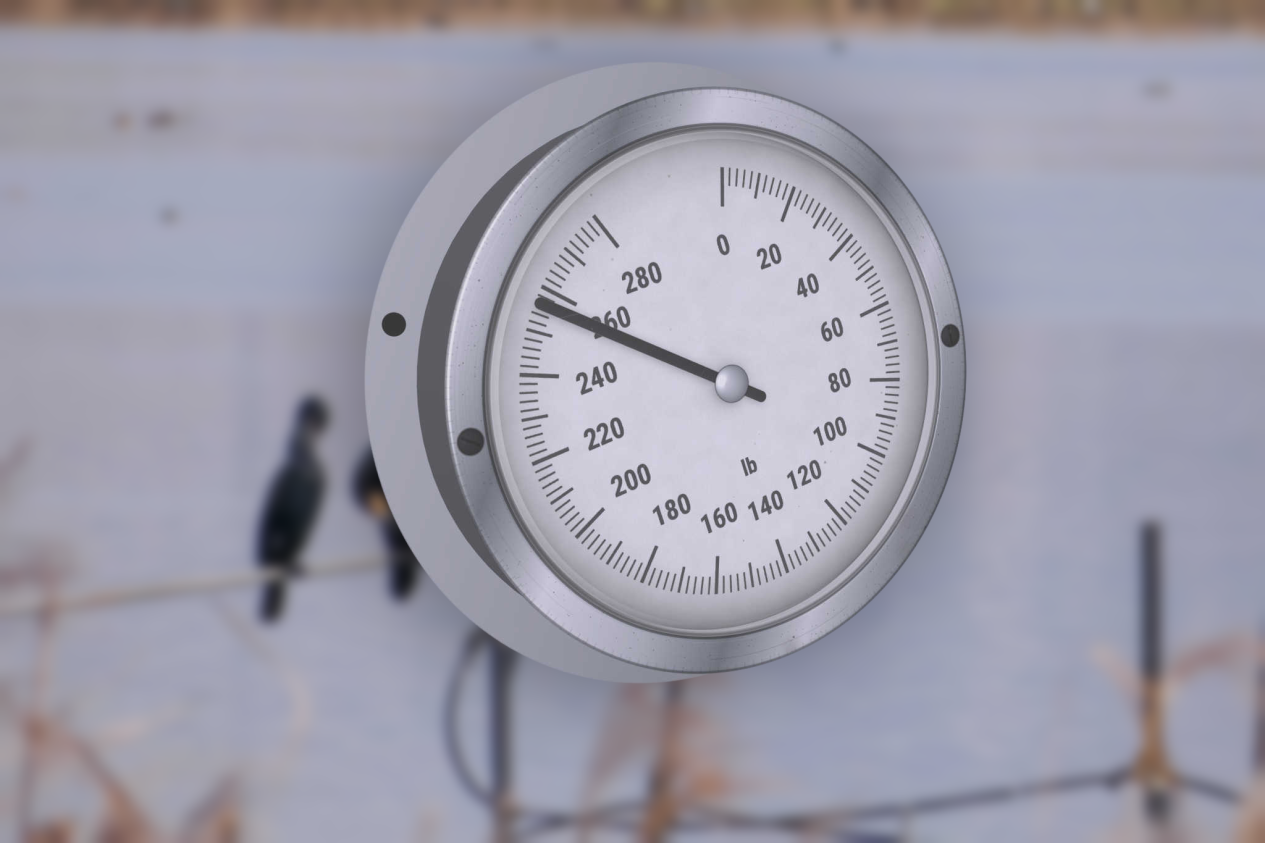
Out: 256
